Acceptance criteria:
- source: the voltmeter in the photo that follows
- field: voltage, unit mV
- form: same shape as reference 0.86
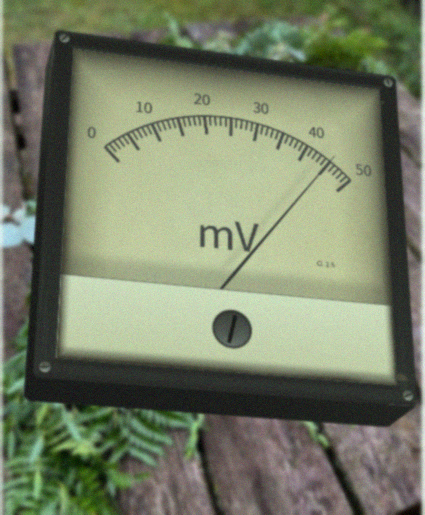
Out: 45
